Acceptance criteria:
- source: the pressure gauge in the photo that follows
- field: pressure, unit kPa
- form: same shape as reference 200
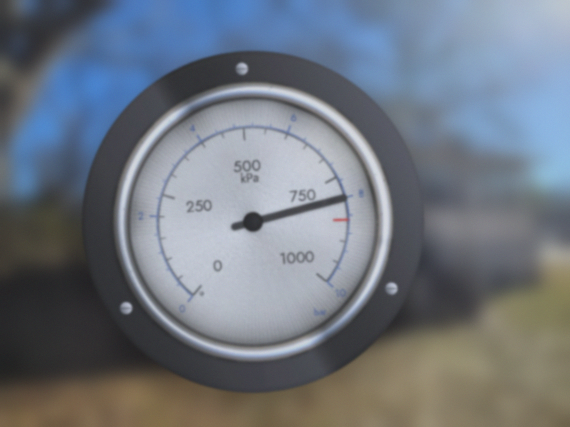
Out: 800
